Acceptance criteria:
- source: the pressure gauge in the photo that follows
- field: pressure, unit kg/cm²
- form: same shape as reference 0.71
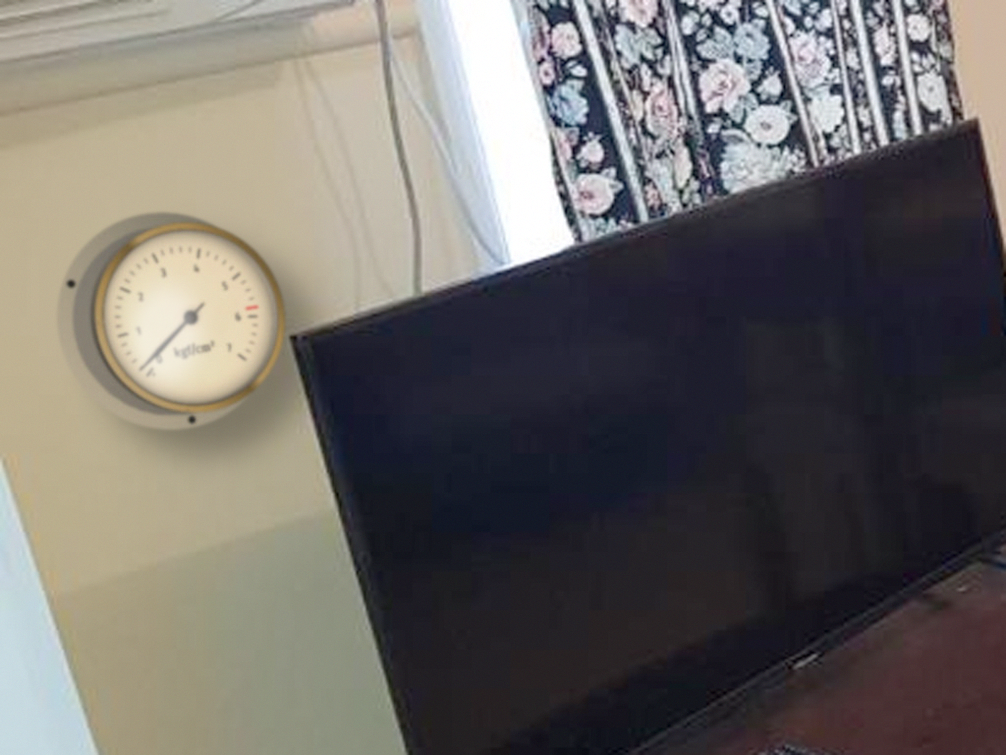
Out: 0.2
